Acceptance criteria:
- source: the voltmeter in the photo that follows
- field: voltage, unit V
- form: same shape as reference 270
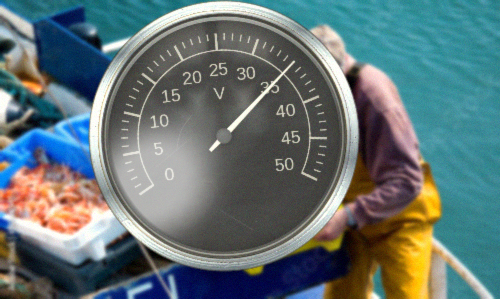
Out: 35
